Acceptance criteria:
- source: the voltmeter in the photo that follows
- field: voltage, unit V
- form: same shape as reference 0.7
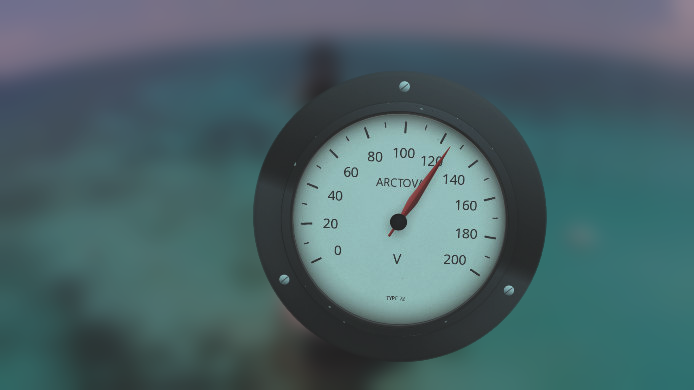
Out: 125
